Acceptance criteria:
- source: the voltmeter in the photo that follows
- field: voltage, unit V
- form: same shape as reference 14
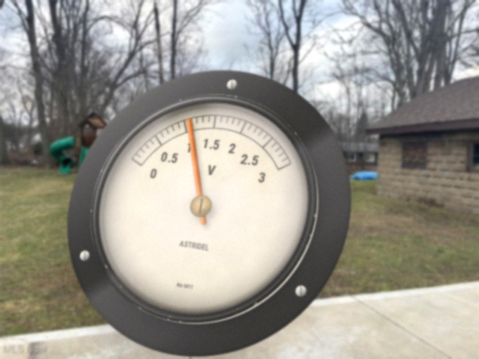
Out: 1.1
